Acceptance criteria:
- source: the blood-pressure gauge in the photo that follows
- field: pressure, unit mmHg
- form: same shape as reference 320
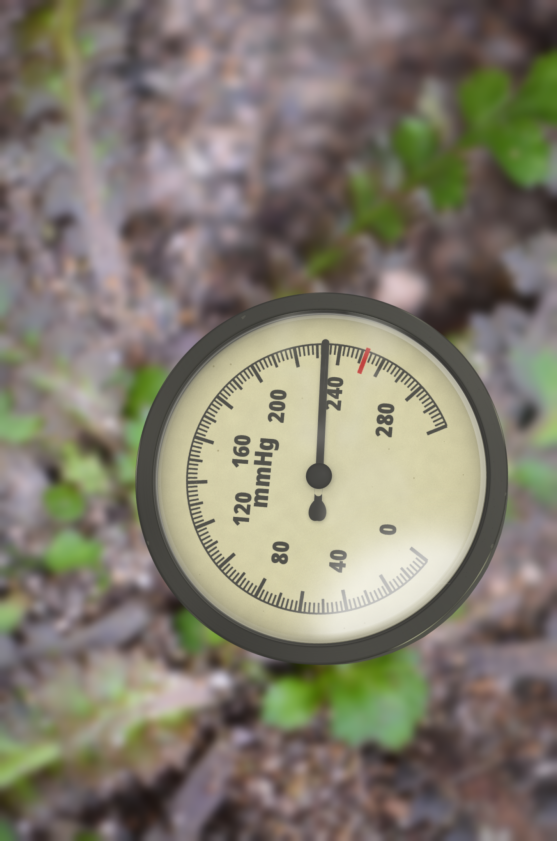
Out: 234
